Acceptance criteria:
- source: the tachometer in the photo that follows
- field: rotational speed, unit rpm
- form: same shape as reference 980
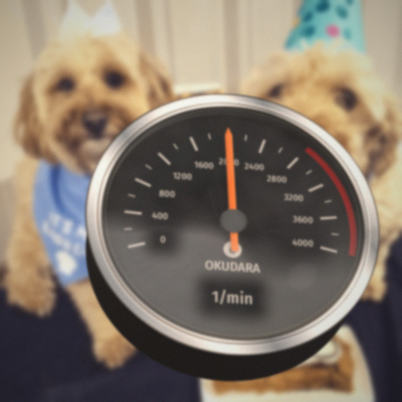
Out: 2000
